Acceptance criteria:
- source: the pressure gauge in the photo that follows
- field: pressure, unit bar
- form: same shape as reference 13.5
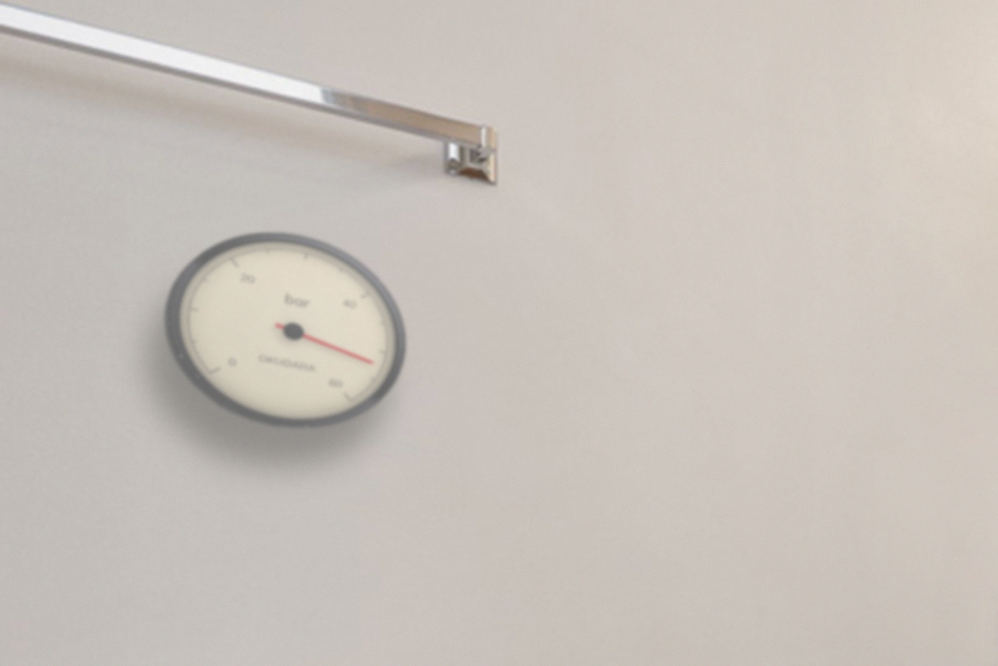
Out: 52.5
